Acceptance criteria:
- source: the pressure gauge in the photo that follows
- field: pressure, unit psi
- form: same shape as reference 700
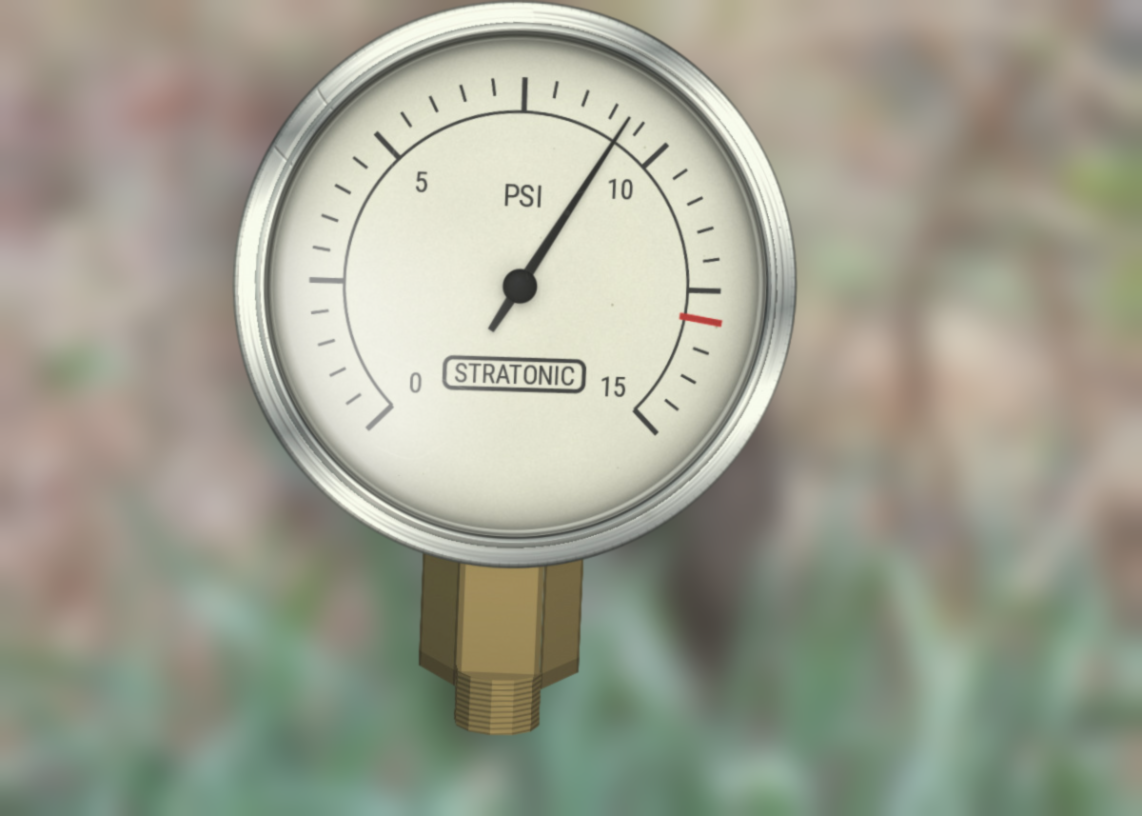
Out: 9.25
